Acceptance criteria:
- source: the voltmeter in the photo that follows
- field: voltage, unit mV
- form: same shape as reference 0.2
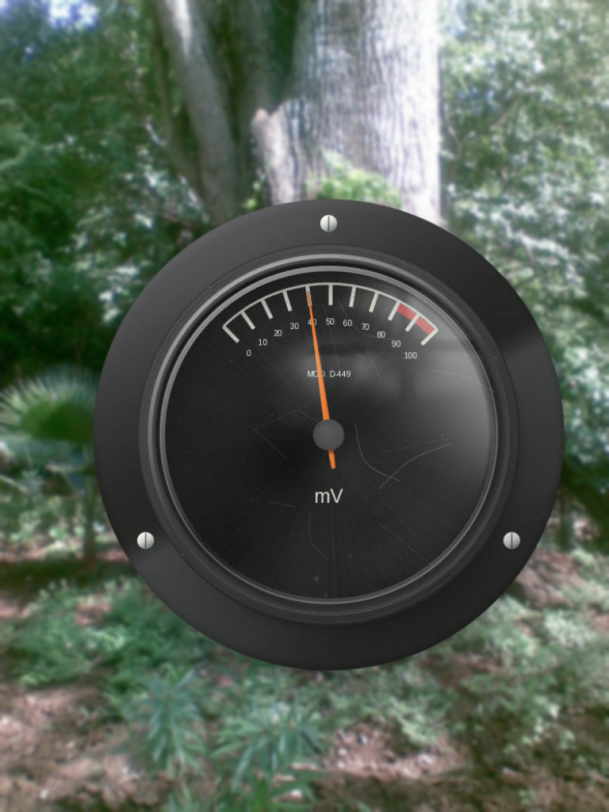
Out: 40
